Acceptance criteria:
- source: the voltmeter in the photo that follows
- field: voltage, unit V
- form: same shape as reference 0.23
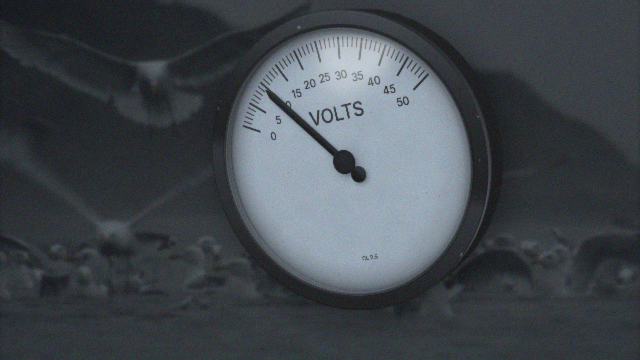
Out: 10
